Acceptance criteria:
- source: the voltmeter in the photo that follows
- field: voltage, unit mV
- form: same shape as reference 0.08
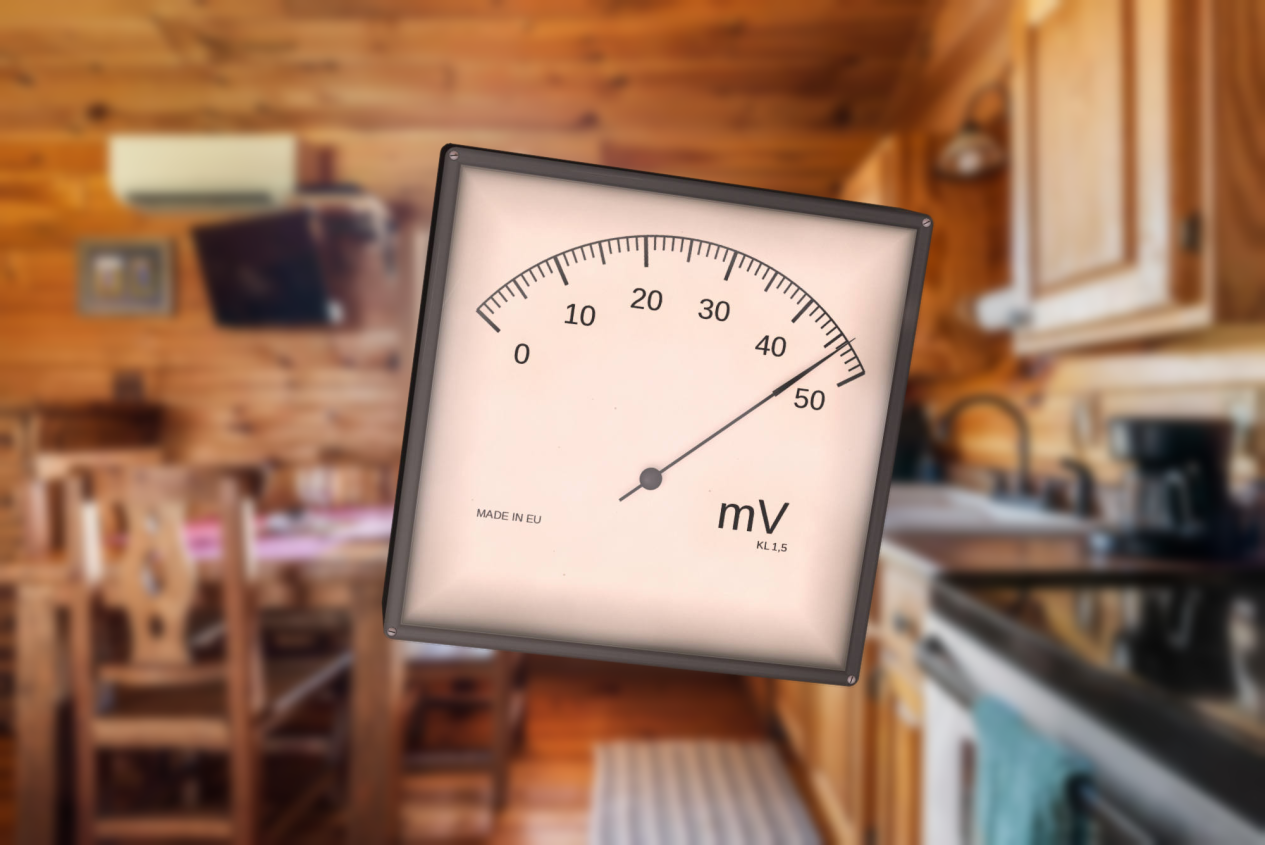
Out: 46
